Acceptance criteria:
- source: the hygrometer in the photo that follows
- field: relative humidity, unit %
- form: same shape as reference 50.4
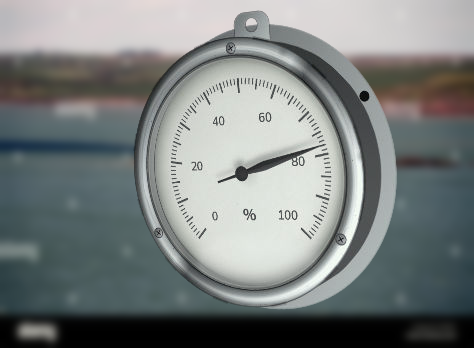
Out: 78
